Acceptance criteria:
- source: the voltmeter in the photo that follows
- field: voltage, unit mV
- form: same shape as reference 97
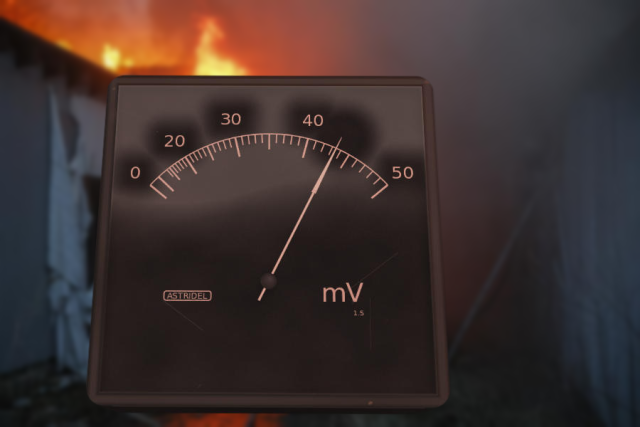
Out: 43.5
